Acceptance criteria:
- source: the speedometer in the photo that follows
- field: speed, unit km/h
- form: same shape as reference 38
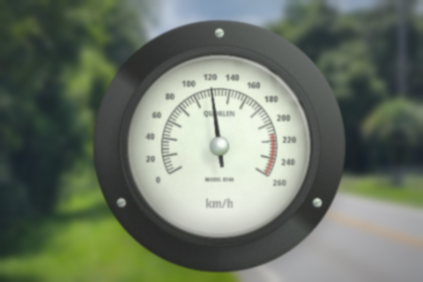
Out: 120
